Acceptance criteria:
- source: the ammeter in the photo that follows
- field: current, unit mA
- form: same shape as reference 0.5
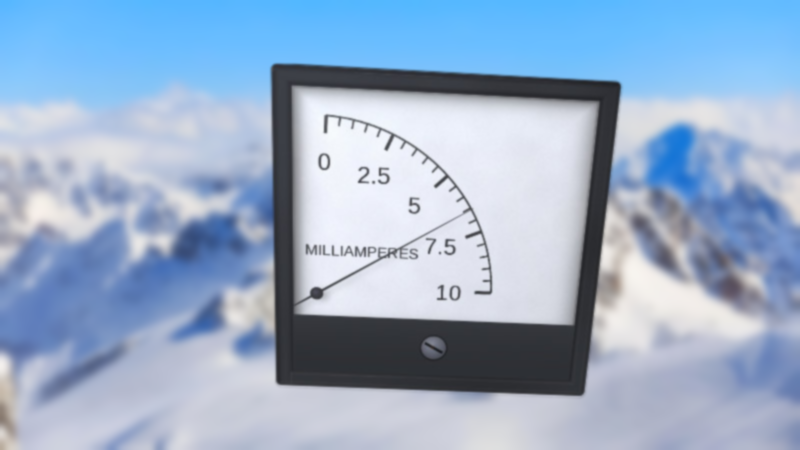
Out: 6.5
